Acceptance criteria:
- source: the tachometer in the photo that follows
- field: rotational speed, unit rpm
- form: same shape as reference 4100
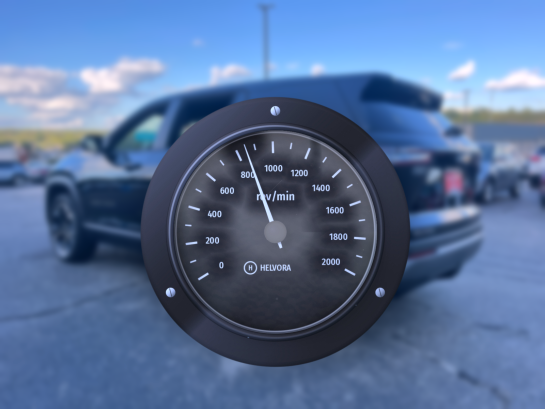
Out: 850
